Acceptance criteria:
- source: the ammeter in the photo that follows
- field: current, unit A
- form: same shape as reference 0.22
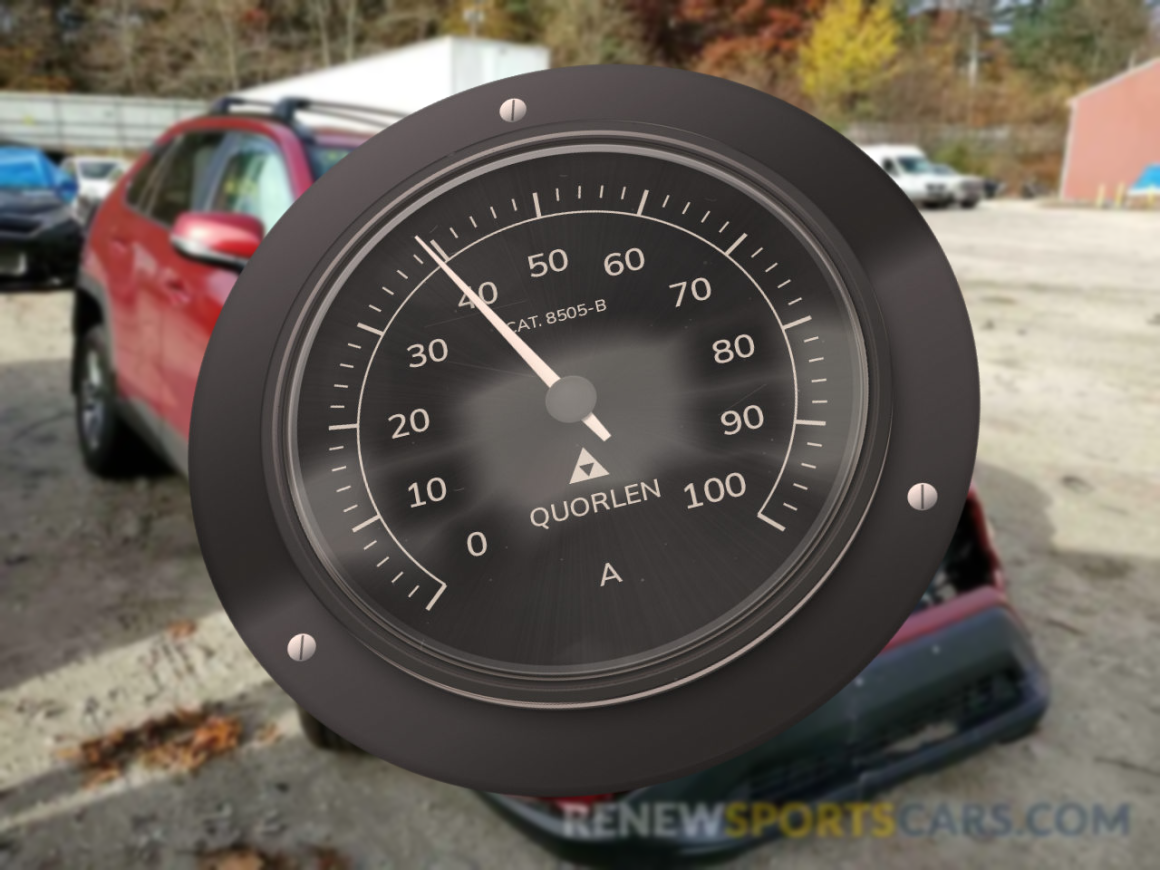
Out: 39
